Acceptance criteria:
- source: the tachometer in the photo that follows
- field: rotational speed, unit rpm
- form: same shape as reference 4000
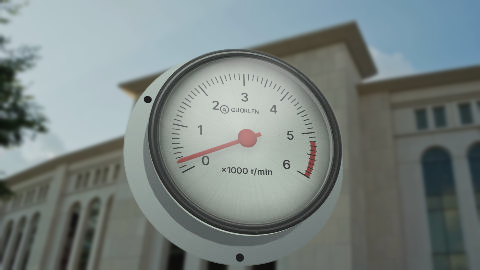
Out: 200
